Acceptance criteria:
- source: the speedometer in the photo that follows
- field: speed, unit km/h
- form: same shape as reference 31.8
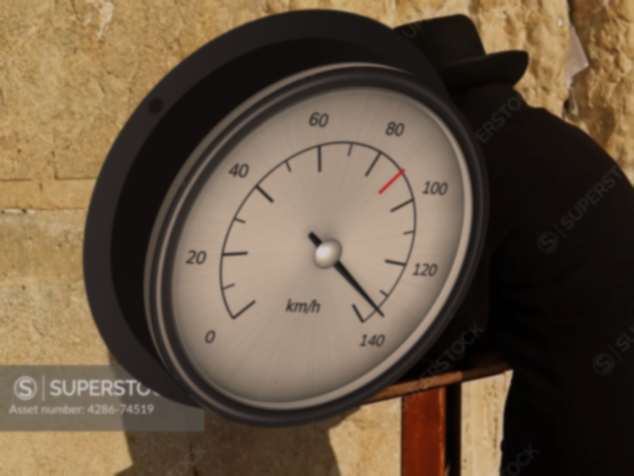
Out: 135
